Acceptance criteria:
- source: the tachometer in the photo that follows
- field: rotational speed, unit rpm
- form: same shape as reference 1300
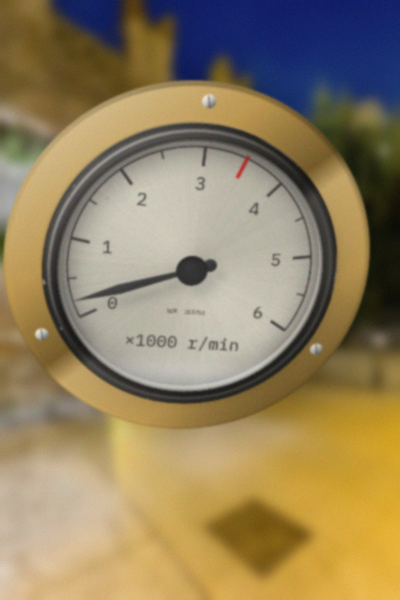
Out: 250
